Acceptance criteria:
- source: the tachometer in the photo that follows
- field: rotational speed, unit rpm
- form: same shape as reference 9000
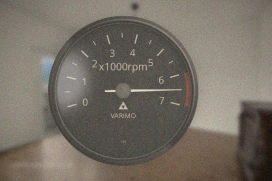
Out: 6500
